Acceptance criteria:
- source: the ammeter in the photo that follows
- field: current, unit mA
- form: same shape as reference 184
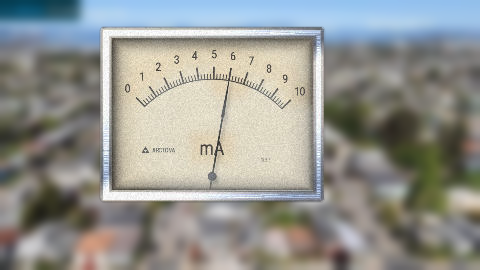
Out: 6
